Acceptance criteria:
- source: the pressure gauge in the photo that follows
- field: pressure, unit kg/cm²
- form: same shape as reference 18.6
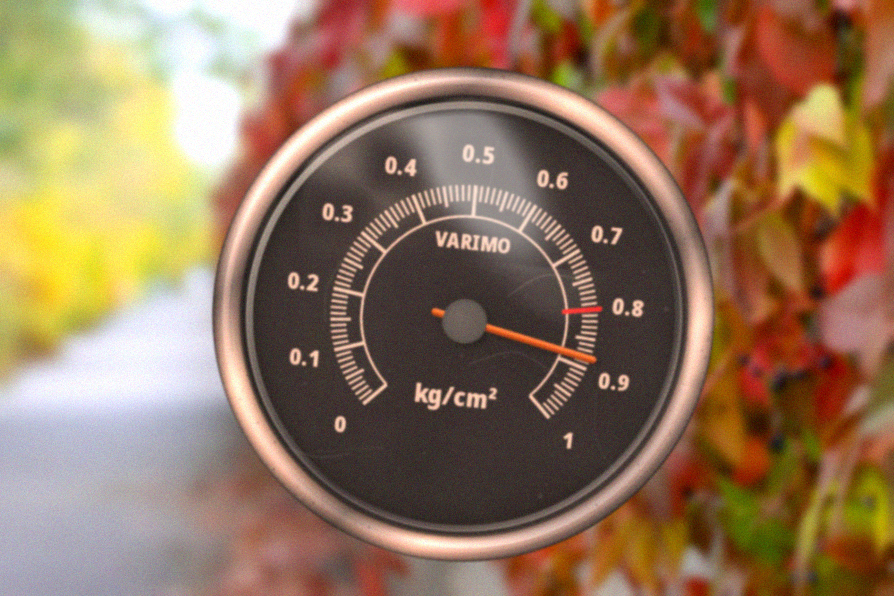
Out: 0.88
